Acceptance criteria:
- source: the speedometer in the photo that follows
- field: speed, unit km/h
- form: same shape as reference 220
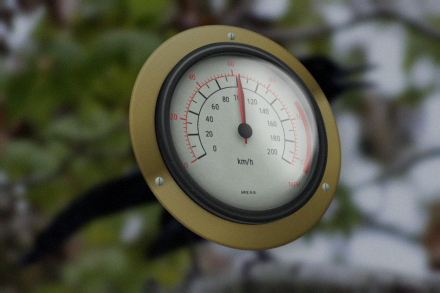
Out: 100
